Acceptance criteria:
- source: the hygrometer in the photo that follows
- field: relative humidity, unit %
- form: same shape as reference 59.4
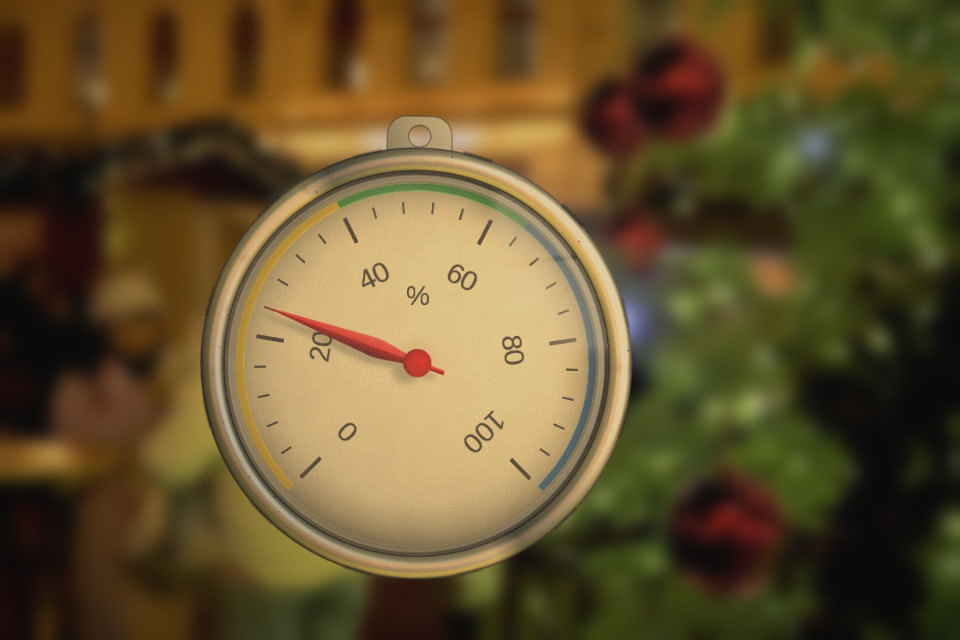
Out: 24
